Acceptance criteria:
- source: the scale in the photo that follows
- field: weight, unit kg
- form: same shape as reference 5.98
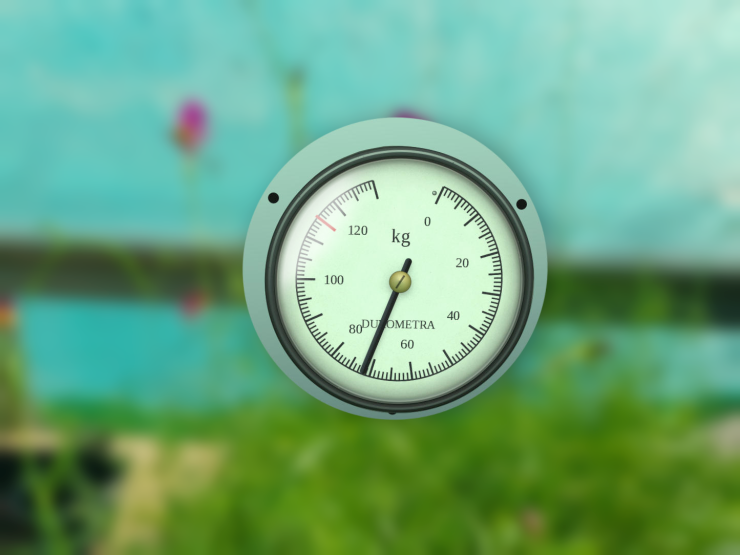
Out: 72
